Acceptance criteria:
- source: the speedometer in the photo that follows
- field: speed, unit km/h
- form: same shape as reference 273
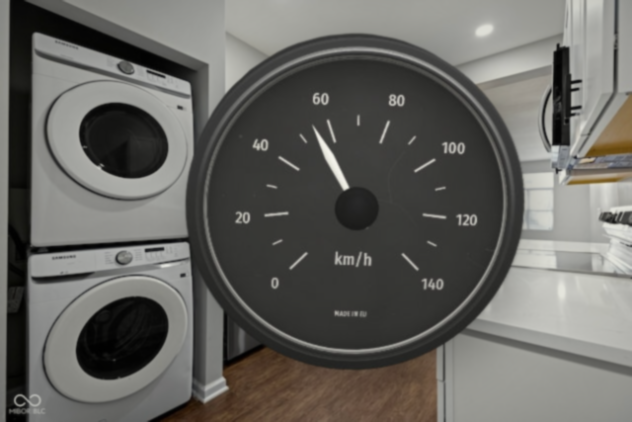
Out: 55
